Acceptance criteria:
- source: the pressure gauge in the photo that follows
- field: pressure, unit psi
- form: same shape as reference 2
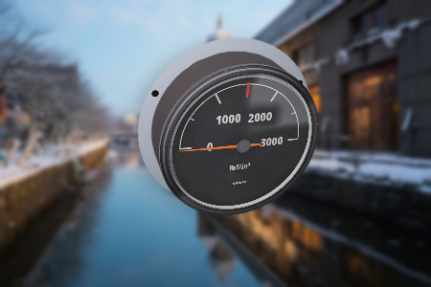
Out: 0
